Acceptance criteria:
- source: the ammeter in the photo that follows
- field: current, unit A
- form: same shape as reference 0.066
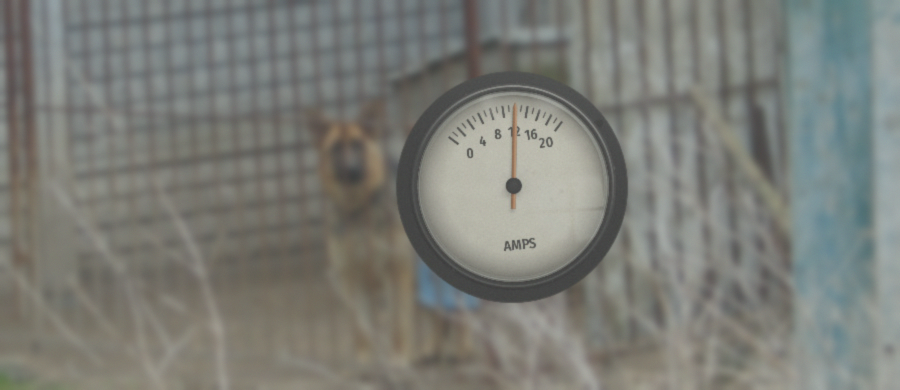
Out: 12
